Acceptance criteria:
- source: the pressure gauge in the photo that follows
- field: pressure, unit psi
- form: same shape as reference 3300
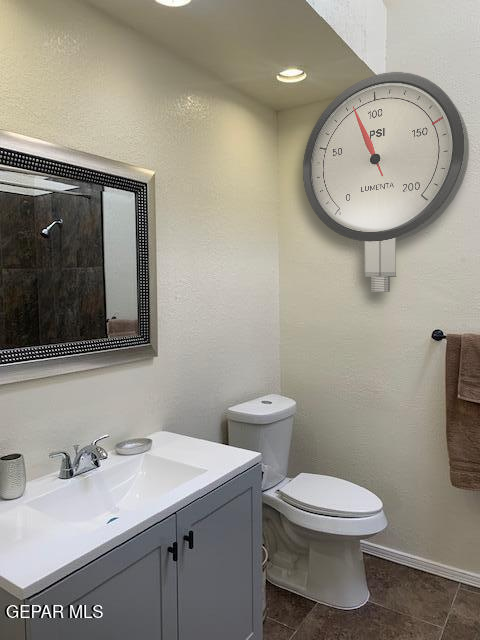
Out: 85
